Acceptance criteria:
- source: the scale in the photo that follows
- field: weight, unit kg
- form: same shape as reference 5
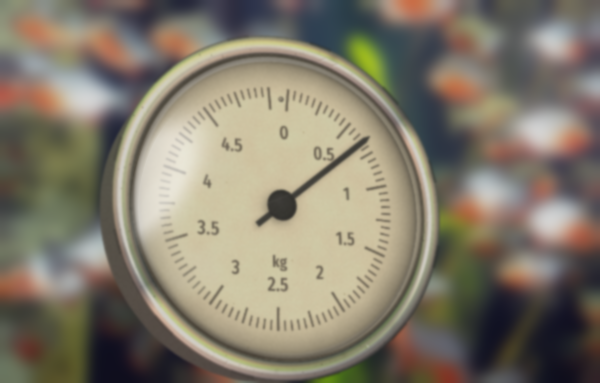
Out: 0.65
